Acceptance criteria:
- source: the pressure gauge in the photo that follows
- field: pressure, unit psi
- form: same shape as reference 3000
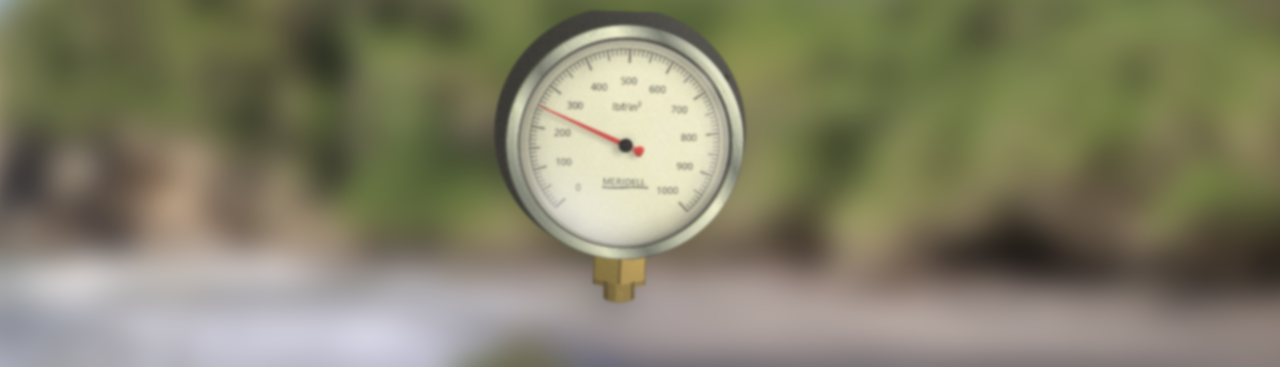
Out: 250
